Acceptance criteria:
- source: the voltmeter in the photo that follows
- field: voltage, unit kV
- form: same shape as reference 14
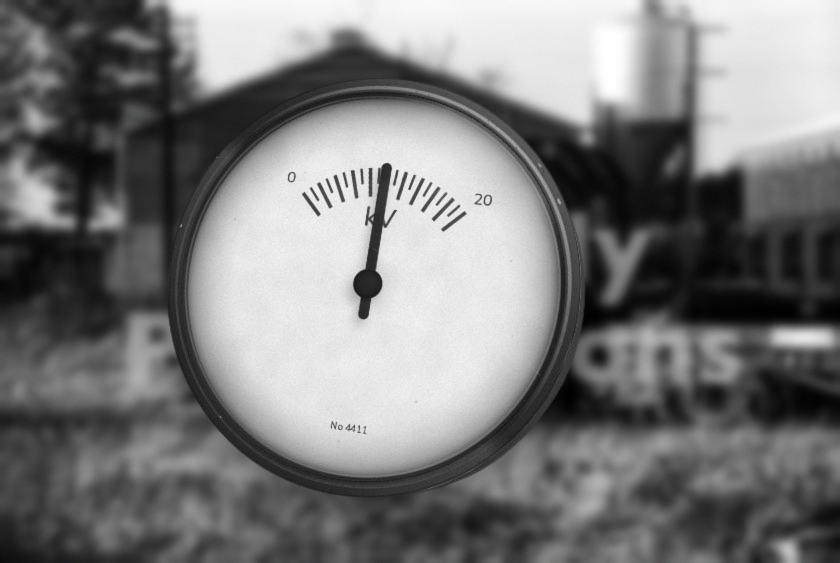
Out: 10
